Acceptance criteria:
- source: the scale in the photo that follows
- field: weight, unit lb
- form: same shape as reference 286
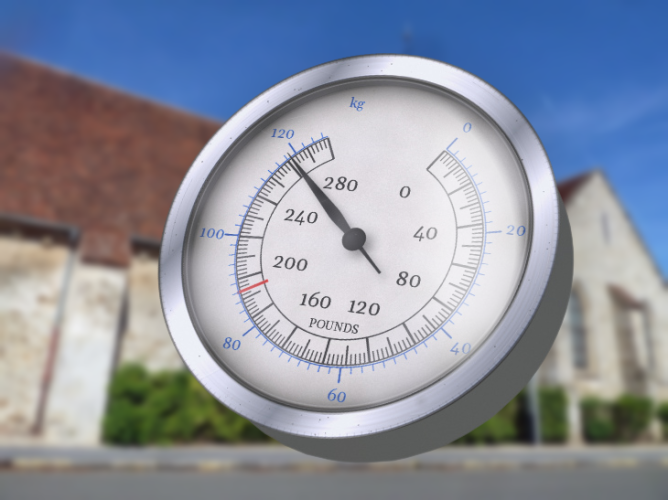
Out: 262
